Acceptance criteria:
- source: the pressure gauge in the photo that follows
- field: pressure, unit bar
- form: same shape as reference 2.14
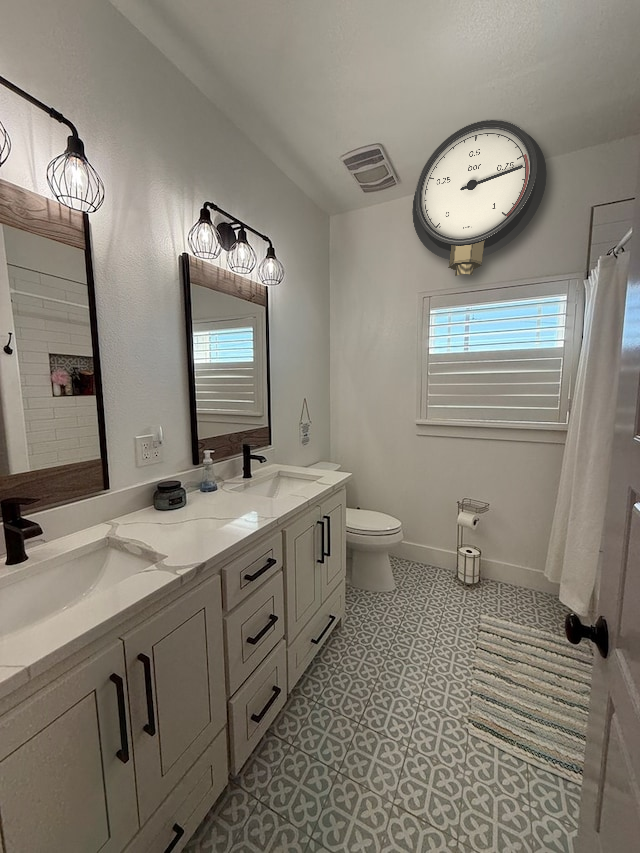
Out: 0.8
